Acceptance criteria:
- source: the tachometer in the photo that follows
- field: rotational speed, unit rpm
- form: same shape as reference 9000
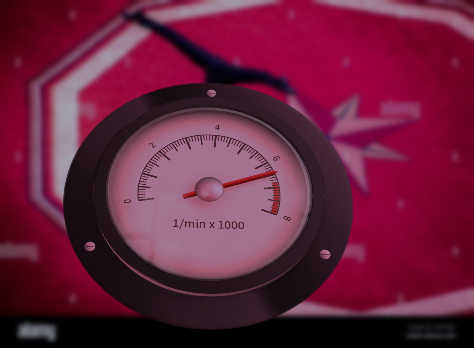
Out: 6500
